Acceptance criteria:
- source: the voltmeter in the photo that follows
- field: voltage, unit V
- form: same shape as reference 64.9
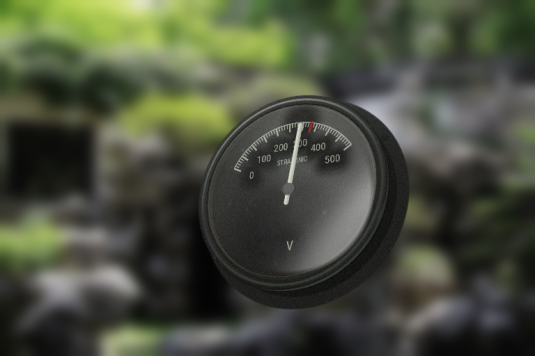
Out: 300
